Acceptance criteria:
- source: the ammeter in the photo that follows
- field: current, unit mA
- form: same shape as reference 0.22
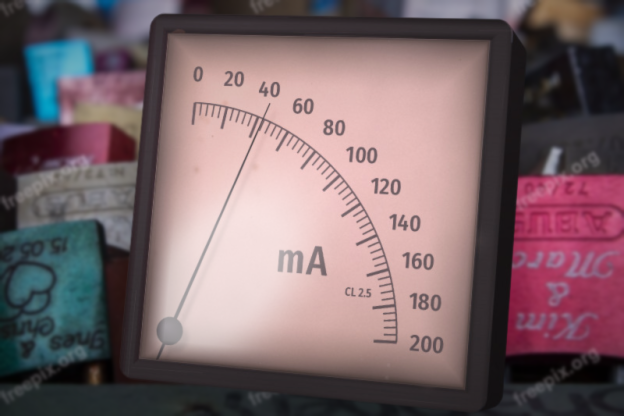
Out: 44
